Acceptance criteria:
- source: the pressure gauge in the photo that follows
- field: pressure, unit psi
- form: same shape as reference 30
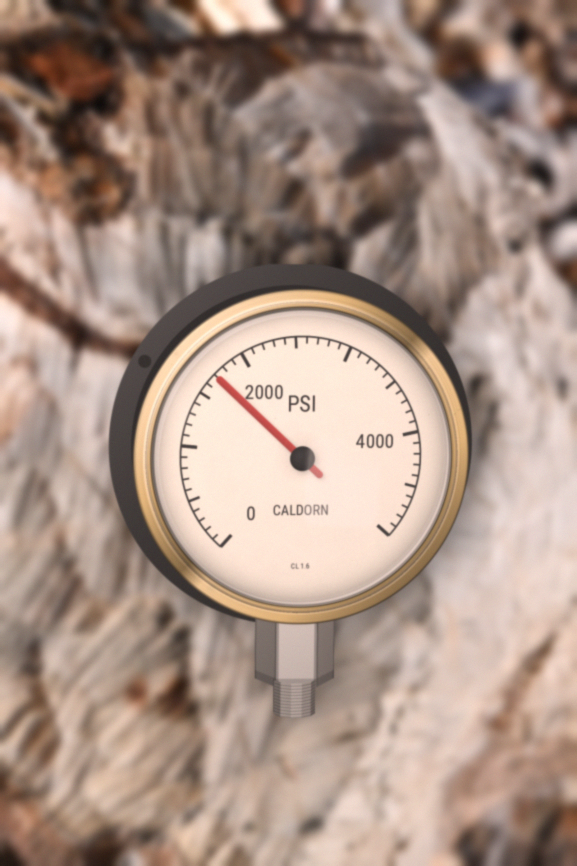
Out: 1700
